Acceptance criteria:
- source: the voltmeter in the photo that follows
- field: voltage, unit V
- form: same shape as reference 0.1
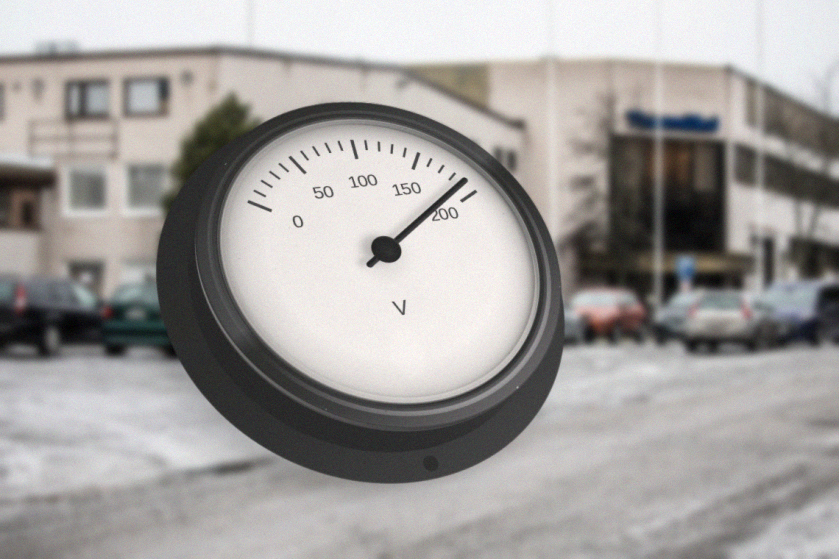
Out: 190
